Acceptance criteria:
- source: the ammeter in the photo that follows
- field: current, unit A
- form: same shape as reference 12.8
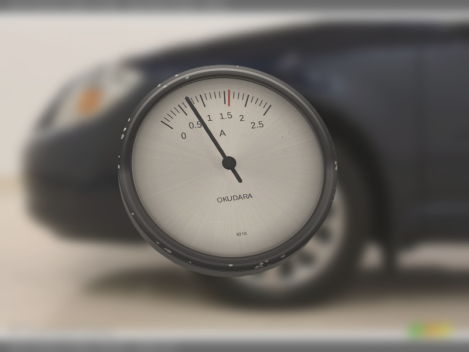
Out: 0.7
